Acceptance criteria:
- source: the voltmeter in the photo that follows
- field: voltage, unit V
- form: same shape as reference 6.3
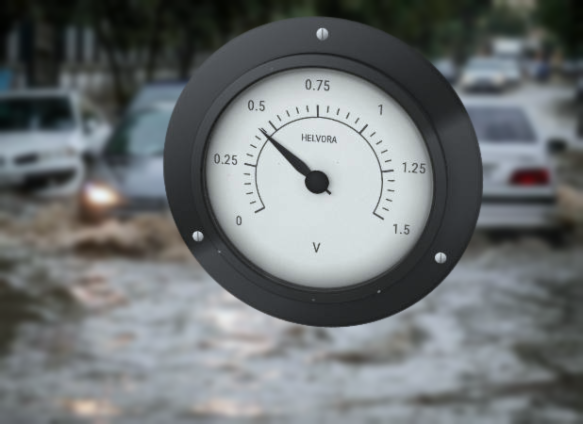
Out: 0.45
